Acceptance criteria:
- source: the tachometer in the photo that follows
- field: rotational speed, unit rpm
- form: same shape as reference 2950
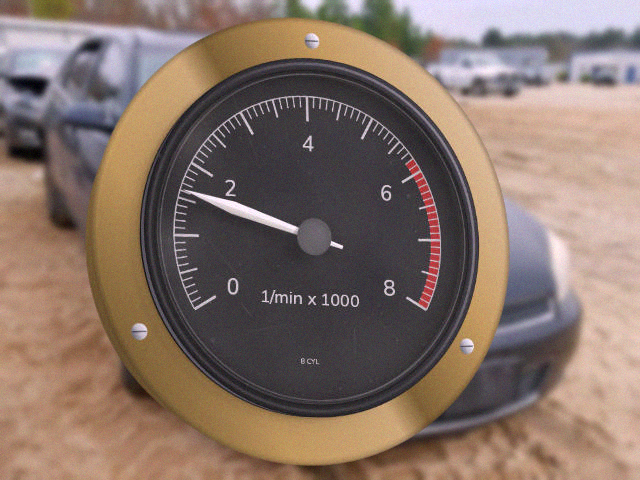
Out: 1600
